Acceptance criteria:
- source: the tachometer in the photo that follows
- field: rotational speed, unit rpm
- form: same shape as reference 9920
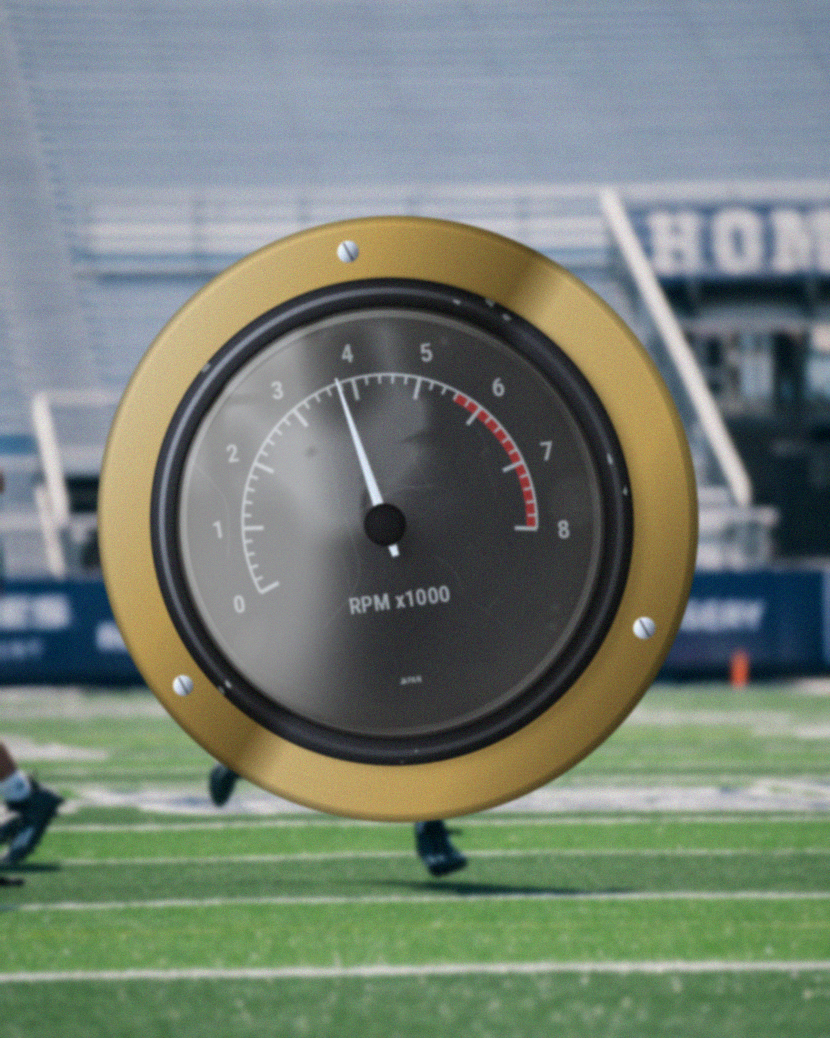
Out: 3800
